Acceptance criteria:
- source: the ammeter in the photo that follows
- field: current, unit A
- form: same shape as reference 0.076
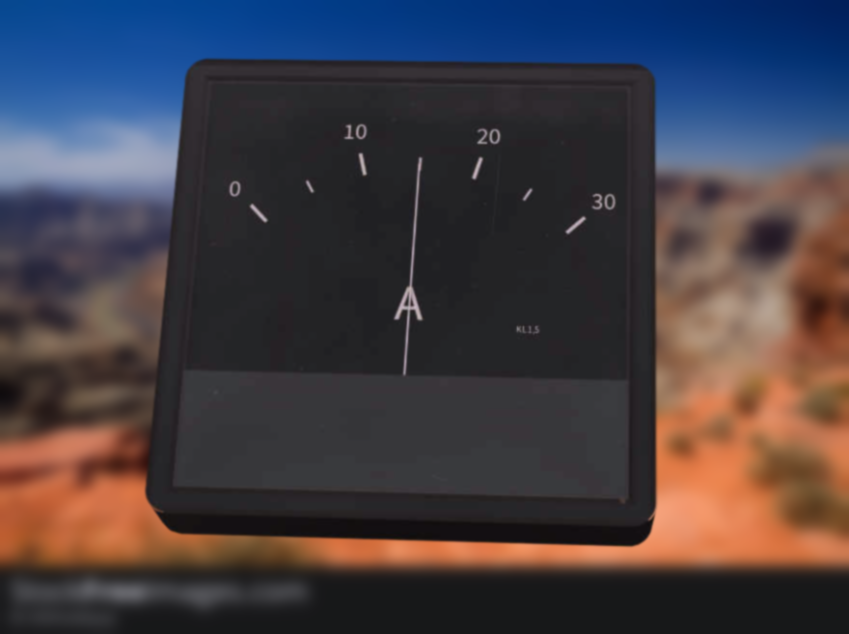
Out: 15
